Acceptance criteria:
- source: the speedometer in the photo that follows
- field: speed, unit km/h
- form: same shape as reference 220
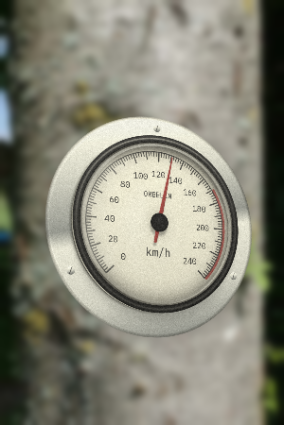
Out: 130
